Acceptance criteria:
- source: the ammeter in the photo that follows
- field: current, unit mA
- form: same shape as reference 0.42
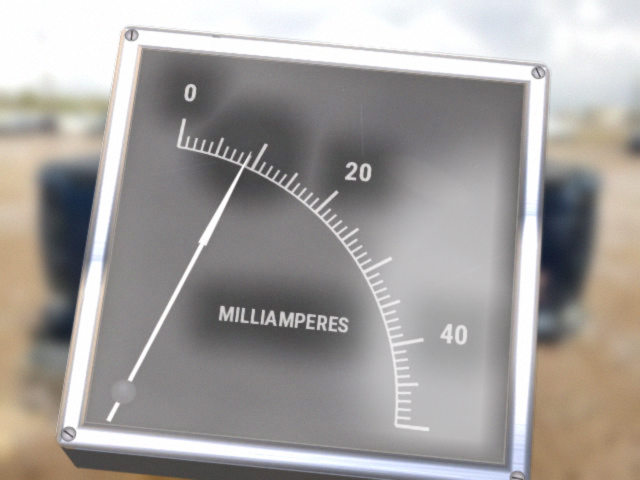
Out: 9
